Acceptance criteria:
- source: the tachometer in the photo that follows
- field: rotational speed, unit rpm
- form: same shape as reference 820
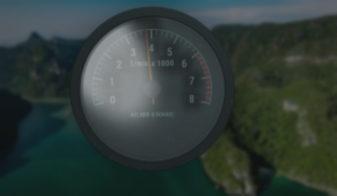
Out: 3800
